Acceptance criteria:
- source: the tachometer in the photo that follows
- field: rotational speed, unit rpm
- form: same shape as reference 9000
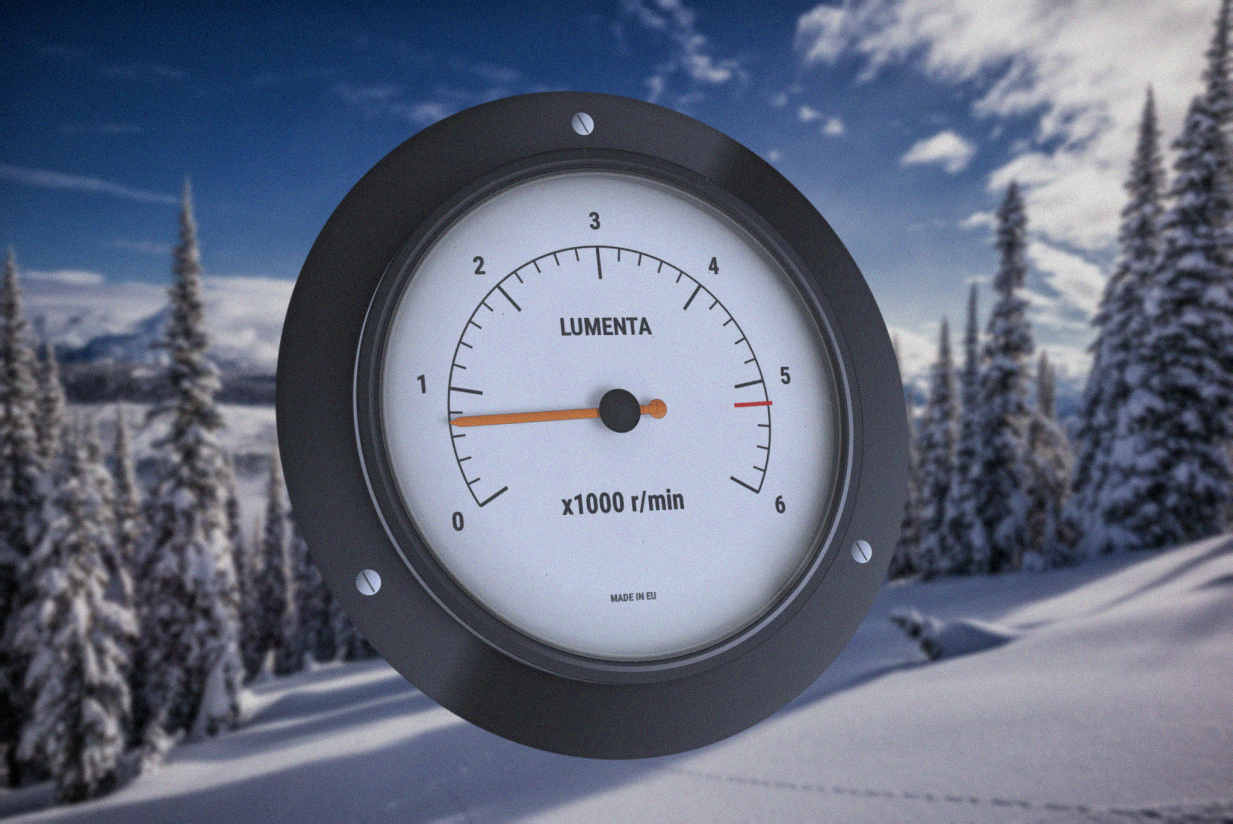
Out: 700
